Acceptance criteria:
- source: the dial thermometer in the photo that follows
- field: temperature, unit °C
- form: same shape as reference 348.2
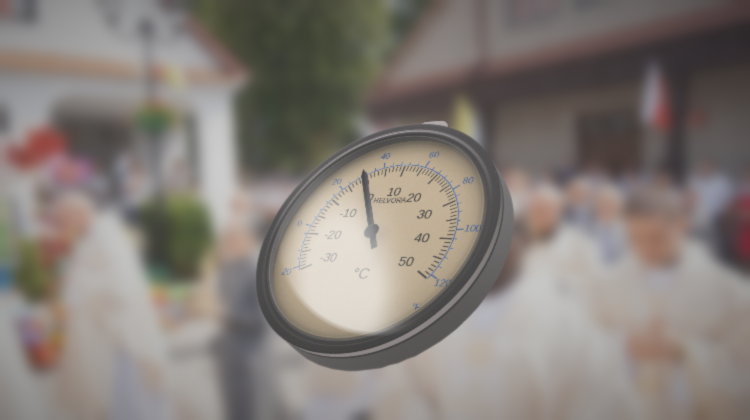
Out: 0
